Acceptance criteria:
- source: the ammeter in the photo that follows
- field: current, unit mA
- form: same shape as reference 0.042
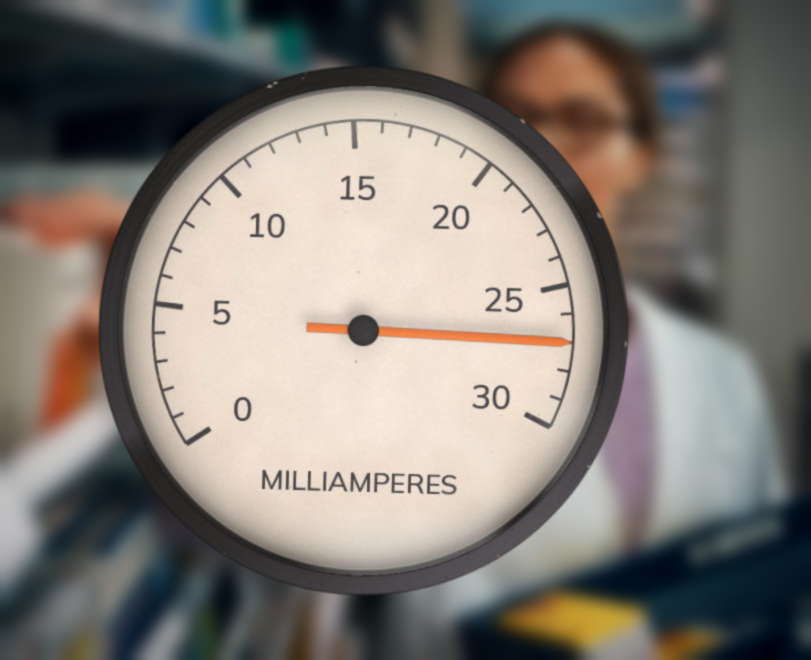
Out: 27
